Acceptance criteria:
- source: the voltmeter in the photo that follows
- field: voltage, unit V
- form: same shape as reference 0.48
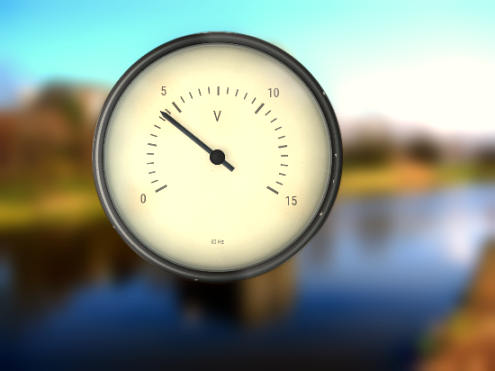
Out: 4.25
